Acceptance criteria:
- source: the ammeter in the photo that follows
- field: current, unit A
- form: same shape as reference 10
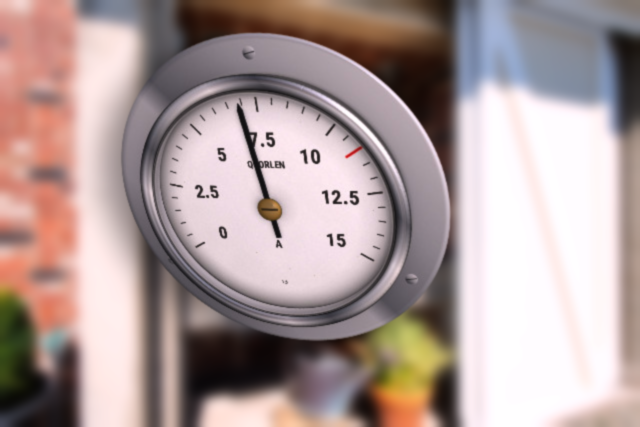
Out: 7
